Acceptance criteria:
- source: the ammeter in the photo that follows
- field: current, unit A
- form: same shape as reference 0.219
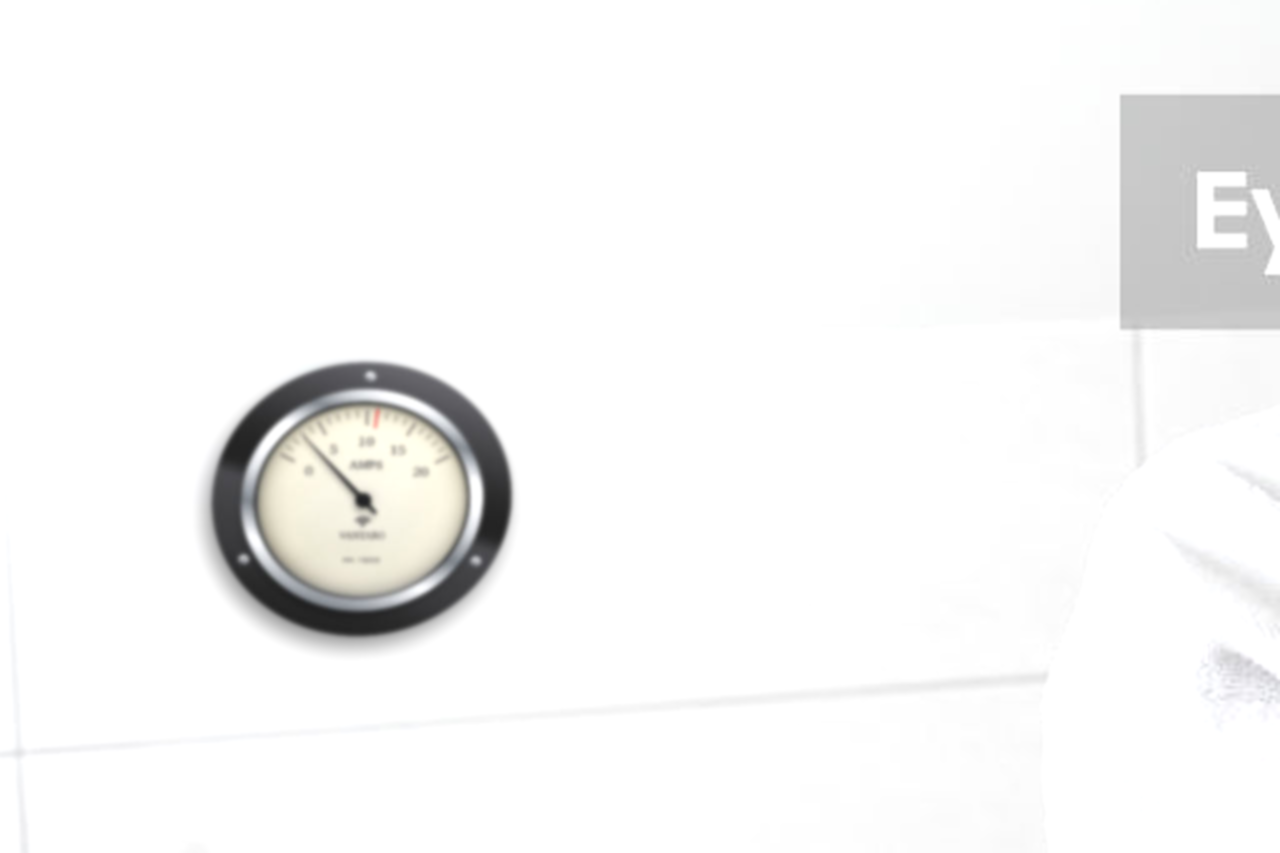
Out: 3
